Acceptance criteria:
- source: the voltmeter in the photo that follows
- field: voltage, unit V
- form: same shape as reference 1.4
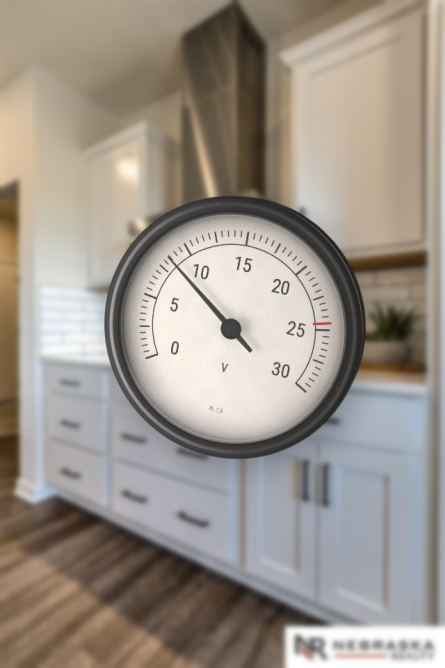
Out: 8.5
